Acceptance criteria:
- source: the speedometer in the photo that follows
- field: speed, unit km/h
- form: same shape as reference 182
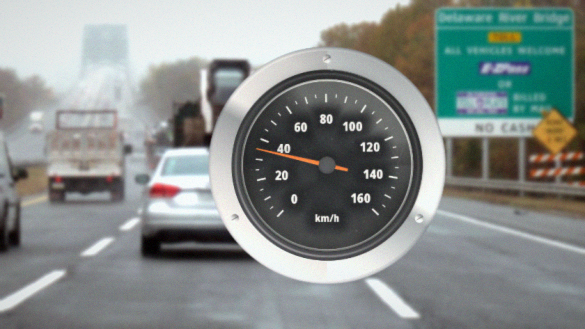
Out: 35
